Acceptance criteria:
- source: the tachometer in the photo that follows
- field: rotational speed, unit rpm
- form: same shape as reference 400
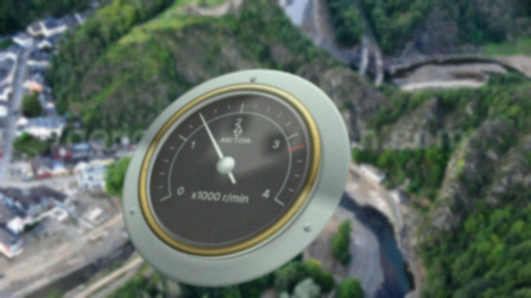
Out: 1400
